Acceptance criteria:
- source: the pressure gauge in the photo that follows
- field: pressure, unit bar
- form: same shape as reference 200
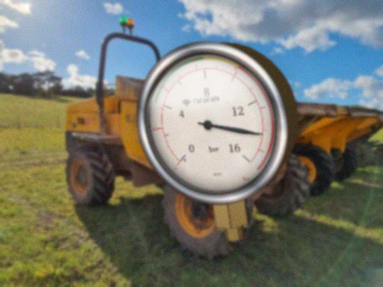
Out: 14
